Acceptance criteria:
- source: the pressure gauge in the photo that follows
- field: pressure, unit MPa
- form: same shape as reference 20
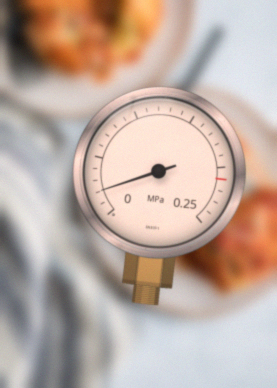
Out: 0.02
